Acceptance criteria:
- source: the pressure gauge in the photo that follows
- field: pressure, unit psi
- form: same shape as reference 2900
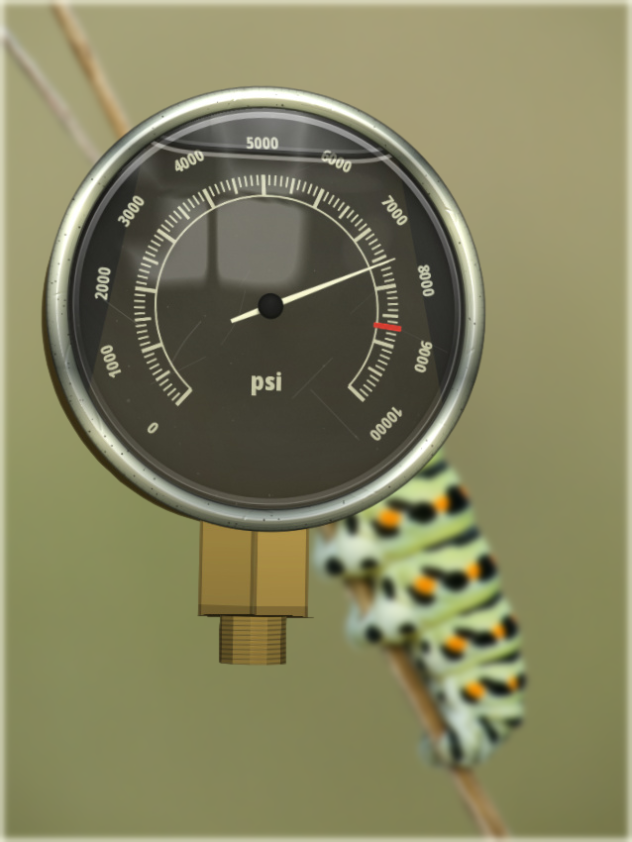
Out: 7600
